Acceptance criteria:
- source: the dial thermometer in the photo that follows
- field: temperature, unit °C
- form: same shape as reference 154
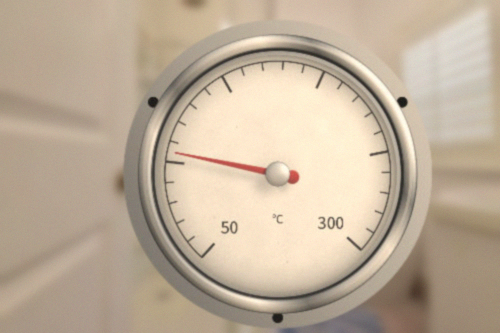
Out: 105
